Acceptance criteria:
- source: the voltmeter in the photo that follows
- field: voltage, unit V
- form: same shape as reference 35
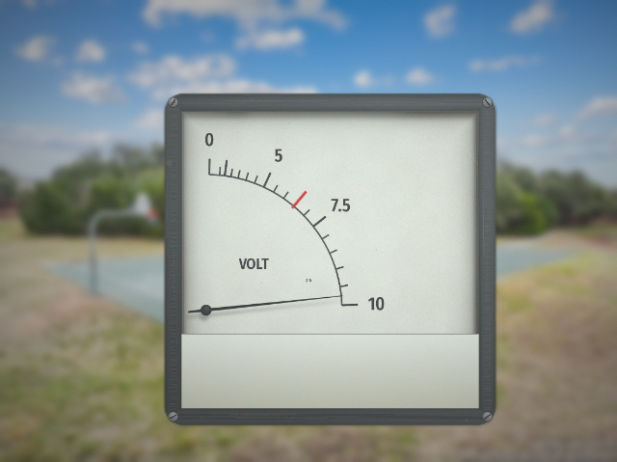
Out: 9.75
